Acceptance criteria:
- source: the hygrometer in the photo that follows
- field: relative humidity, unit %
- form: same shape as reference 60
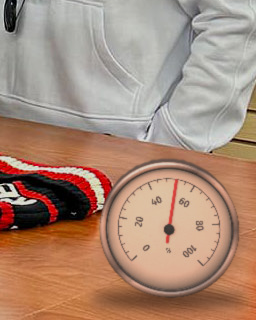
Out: 52
